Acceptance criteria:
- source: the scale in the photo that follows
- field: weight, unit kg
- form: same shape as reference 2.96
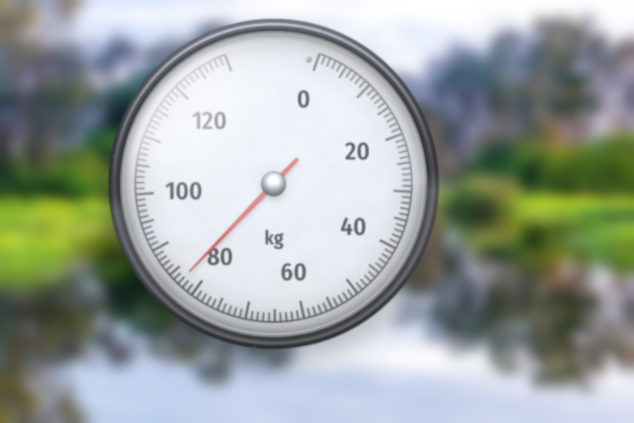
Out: 83
